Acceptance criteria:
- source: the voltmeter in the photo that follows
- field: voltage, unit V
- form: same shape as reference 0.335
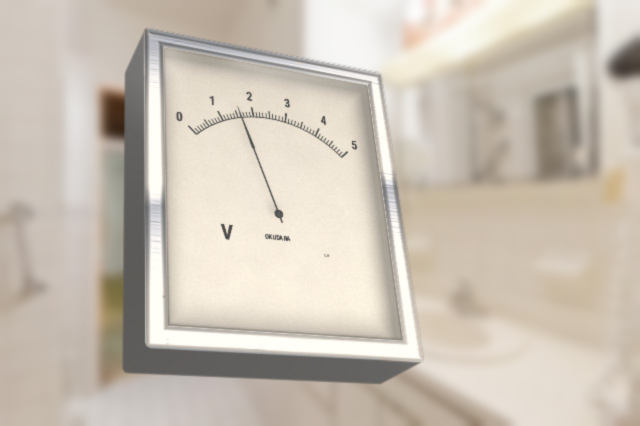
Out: 1.5
